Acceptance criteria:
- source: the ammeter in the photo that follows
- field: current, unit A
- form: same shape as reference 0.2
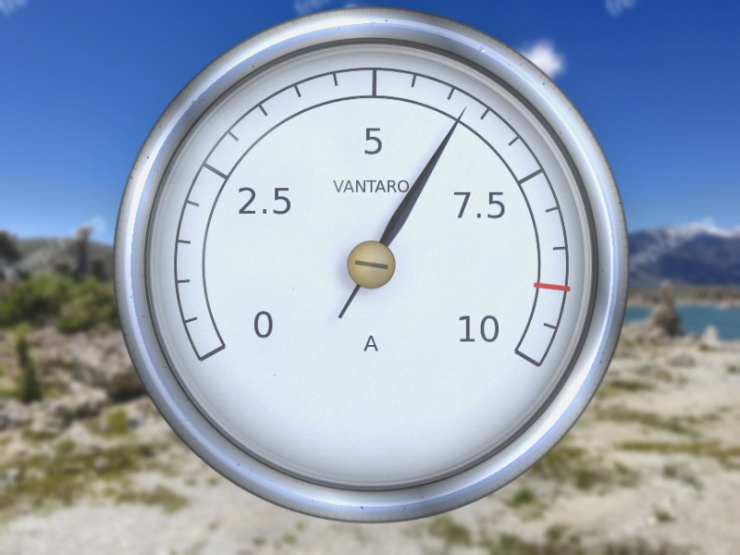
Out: 6.25
